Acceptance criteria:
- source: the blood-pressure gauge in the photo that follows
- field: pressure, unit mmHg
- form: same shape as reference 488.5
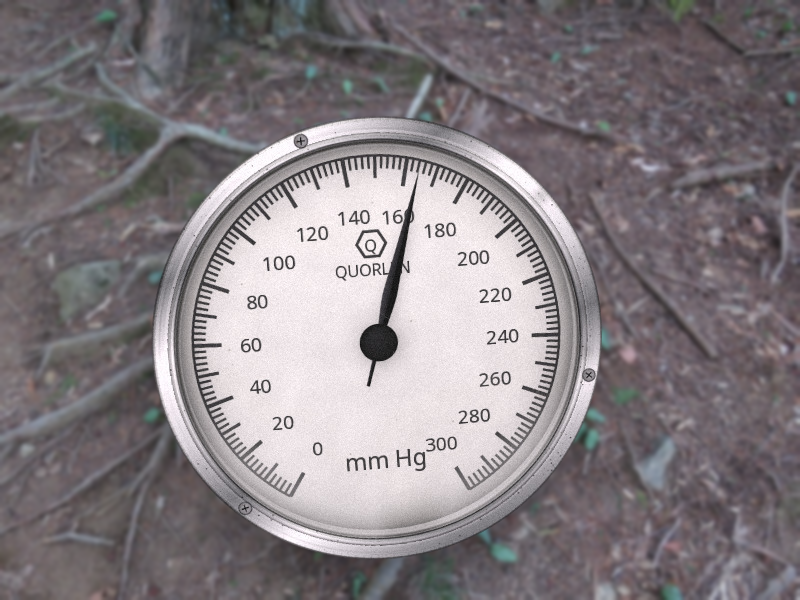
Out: 164
